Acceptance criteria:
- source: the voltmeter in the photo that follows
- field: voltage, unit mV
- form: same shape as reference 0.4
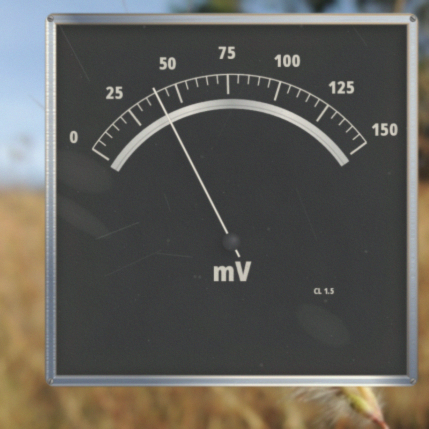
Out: 40
